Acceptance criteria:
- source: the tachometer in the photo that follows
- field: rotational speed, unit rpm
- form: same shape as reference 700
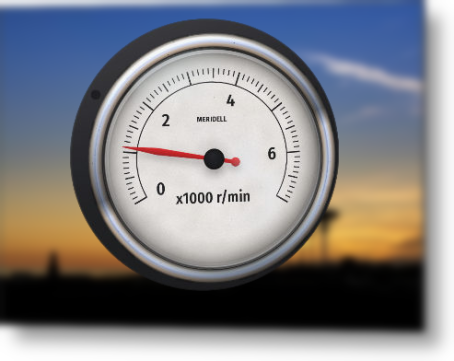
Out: 1100
